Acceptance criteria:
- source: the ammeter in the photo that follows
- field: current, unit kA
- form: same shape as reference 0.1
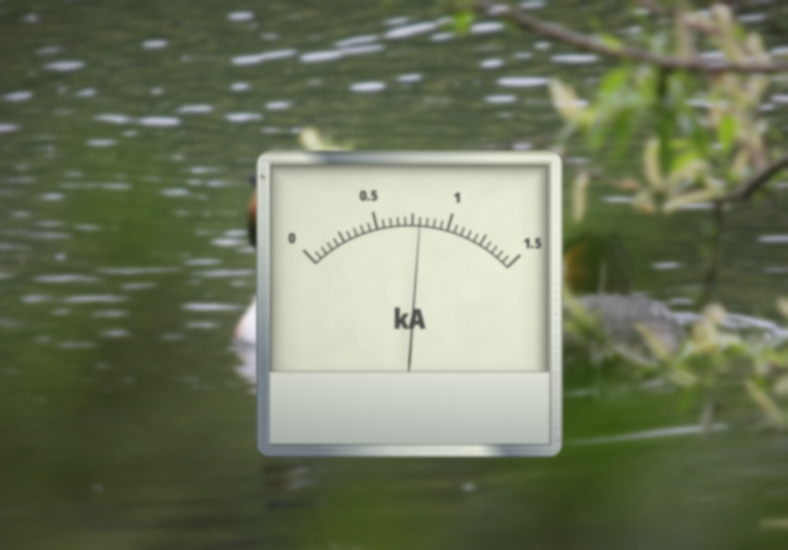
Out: 0.8
